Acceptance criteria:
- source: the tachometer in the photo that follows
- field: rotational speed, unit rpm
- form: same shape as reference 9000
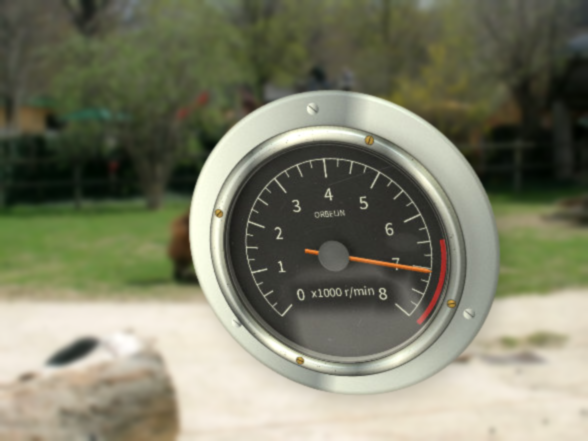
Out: 7000
